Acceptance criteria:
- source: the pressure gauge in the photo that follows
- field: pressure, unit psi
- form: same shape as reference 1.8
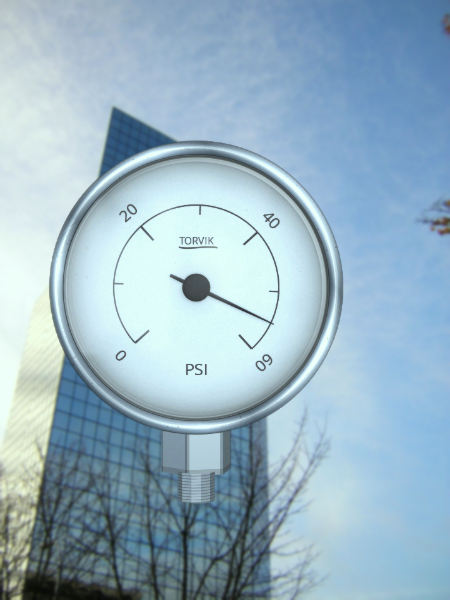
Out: 55
